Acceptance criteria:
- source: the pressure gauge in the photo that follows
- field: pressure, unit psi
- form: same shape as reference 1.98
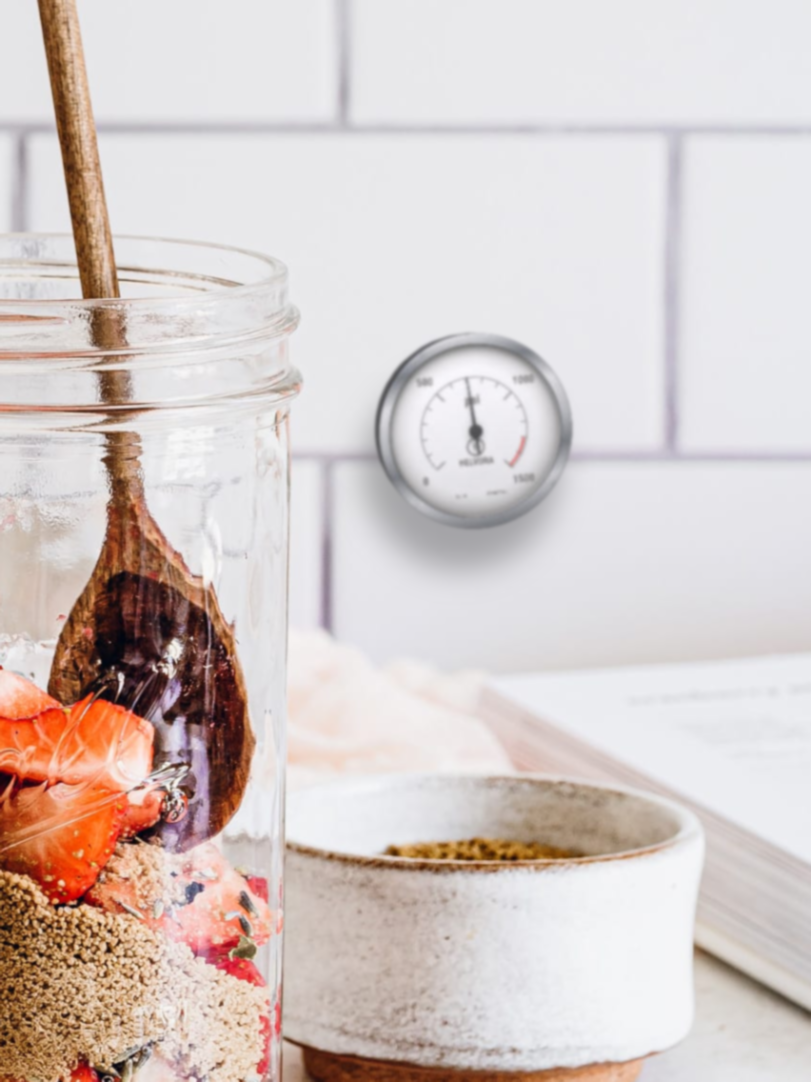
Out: 700
